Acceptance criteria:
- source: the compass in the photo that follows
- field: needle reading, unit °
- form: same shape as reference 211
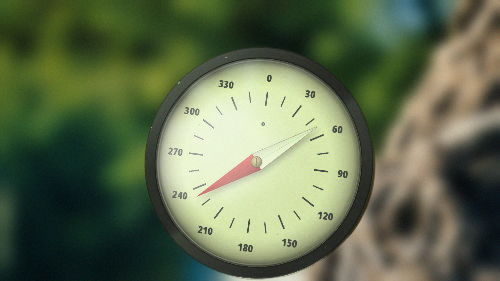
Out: 232.5
